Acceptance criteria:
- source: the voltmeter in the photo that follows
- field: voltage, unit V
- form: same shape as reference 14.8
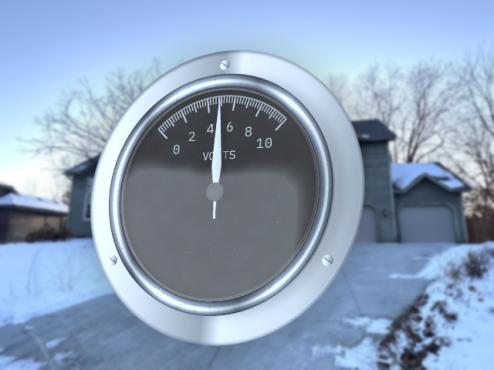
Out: 5
